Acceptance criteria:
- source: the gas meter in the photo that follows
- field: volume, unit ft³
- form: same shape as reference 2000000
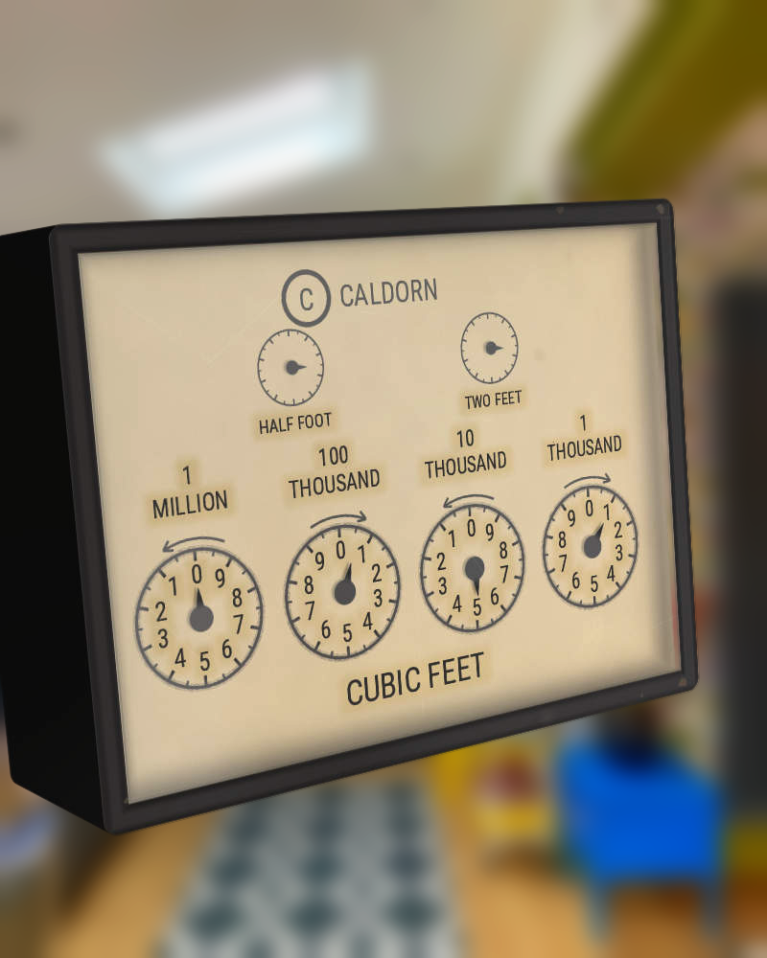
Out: 5100
